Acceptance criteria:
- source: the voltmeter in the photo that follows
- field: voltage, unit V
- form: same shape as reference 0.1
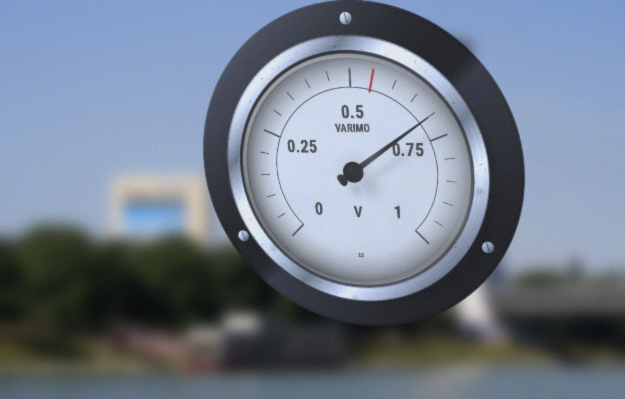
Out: 0.7
